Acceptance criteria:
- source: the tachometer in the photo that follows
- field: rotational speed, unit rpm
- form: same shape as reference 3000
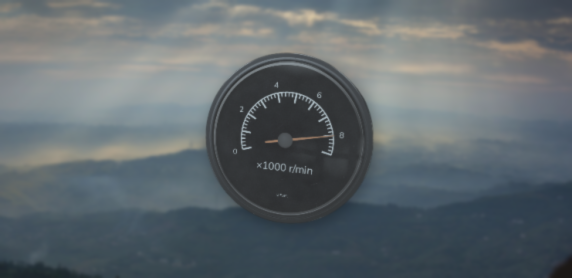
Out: 8000
